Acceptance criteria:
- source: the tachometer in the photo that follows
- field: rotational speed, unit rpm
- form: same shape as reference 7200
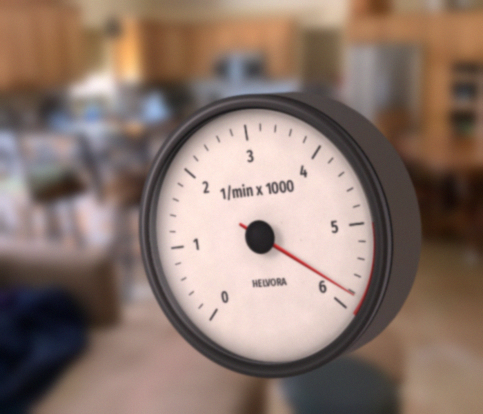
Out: 5800
